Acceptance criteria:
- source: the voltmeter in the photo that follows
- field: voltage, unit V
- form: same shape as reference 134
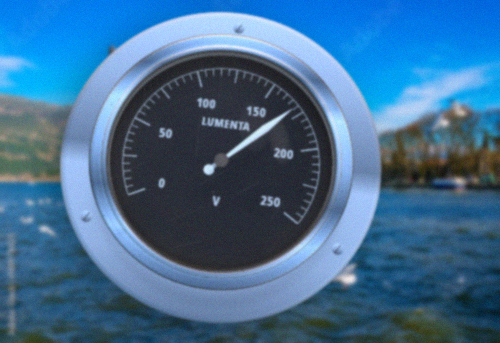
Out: 170
